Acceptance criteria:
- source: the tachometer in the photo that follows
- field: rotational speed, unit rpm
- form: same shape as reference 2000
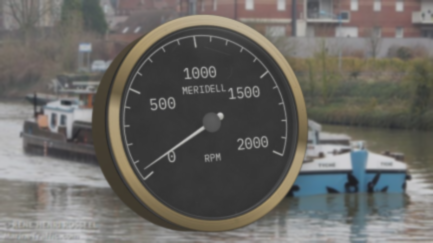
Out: 50
